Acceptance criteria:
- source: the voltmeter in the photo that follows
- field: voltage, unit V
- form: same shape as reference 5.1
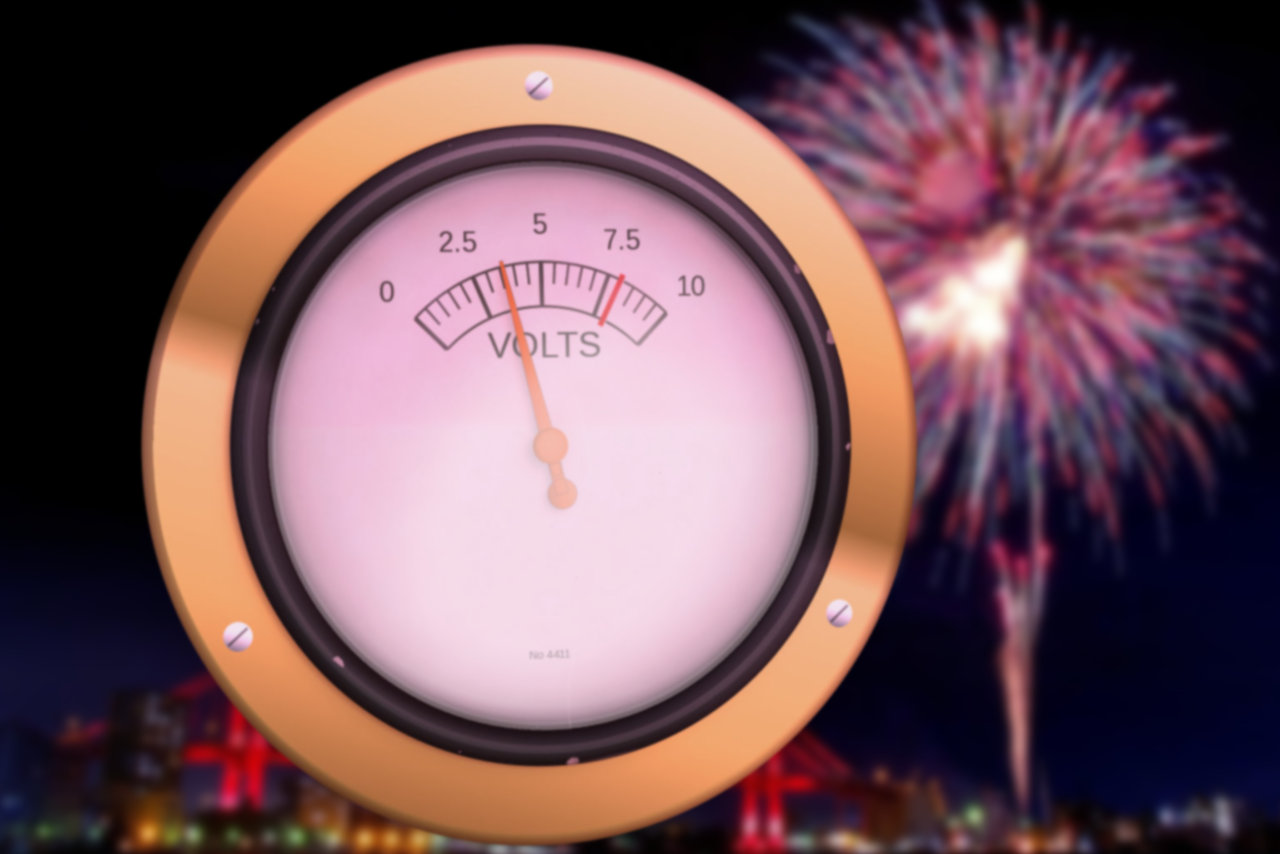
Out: 3.5
